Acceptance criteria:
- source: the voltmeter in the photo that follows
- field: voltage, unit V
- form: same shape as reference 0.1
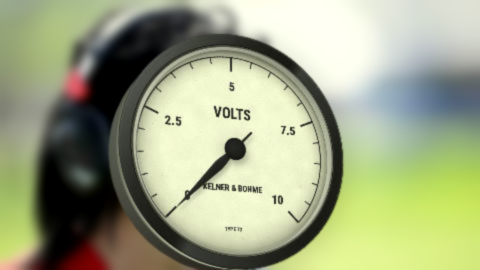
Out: 0
